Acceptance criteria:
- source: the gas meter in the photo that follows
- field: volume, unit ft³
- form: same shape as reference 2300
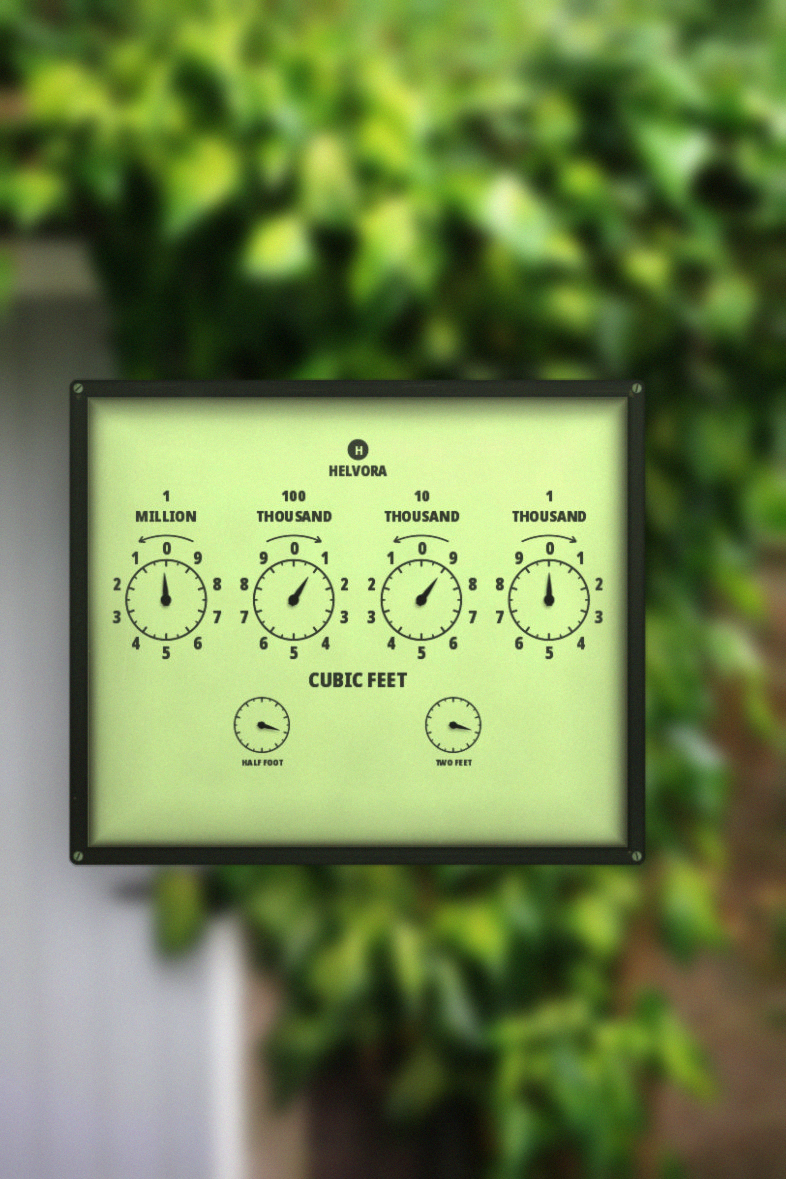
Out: 9000
